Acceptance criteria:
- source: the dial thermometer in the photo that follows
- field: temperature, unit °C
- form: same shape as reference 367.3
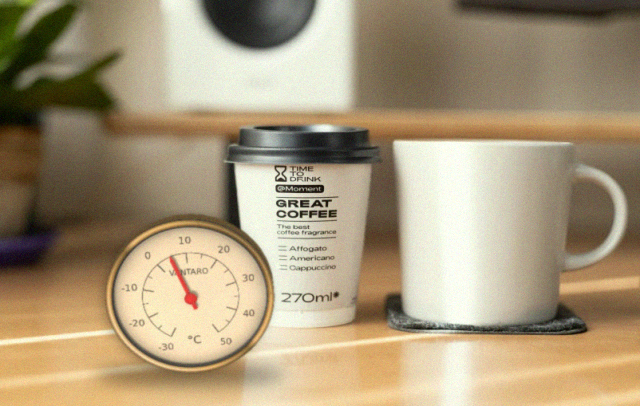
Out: 5
